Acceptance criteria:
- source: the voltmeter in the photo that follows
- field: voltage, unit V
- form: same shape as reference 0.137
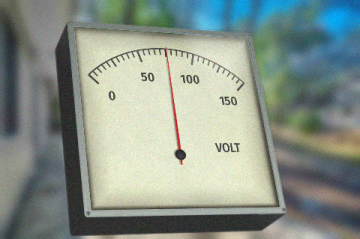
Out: 75
